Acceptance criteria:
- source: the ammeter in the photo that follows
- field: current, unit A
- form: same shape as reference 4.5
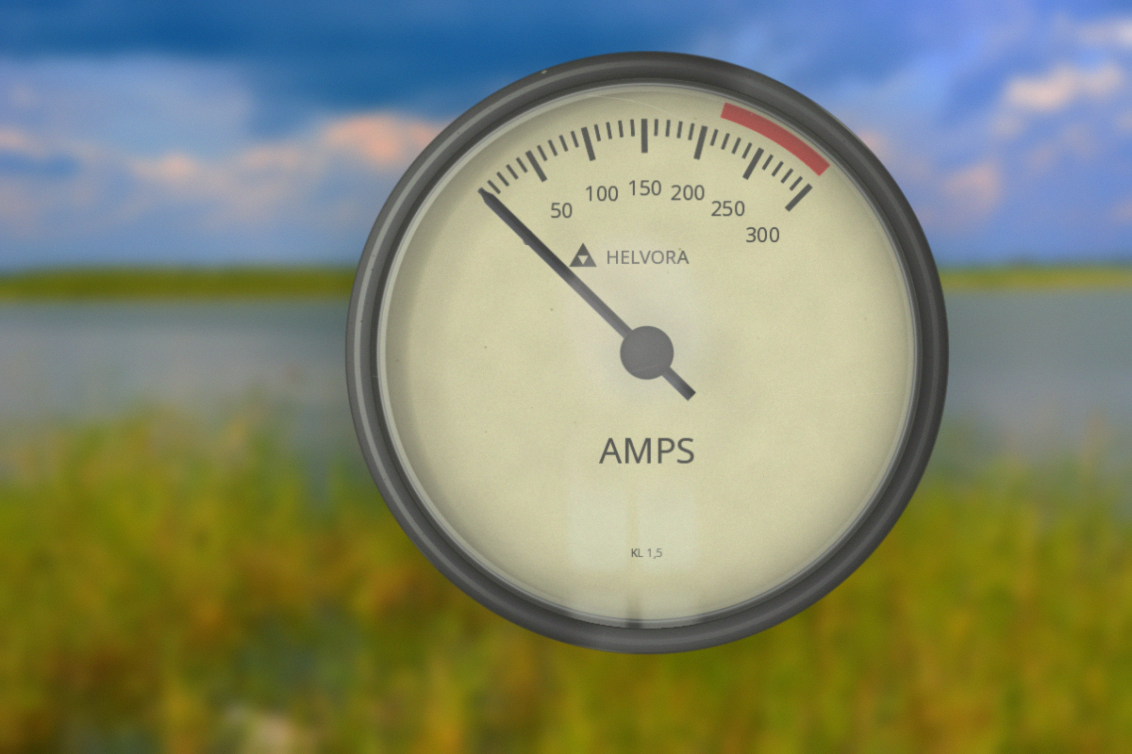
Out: 0
